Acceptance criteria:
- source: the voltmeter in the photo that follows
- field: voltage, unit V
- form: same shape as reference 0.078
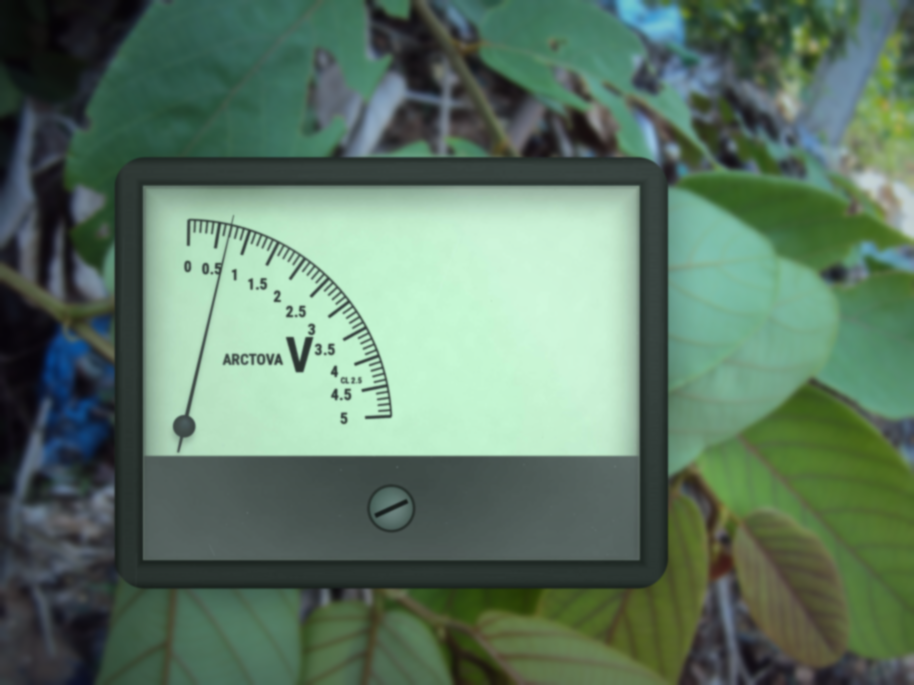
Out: 0.7
